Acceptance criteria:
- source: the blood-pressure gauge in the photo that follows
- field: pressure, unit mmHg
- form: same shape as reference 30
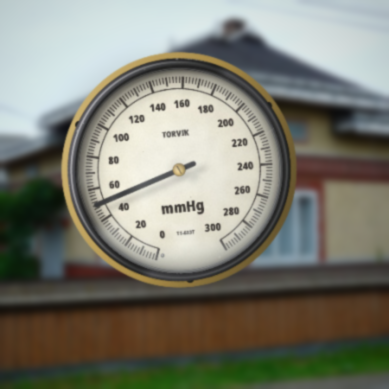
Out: 50
